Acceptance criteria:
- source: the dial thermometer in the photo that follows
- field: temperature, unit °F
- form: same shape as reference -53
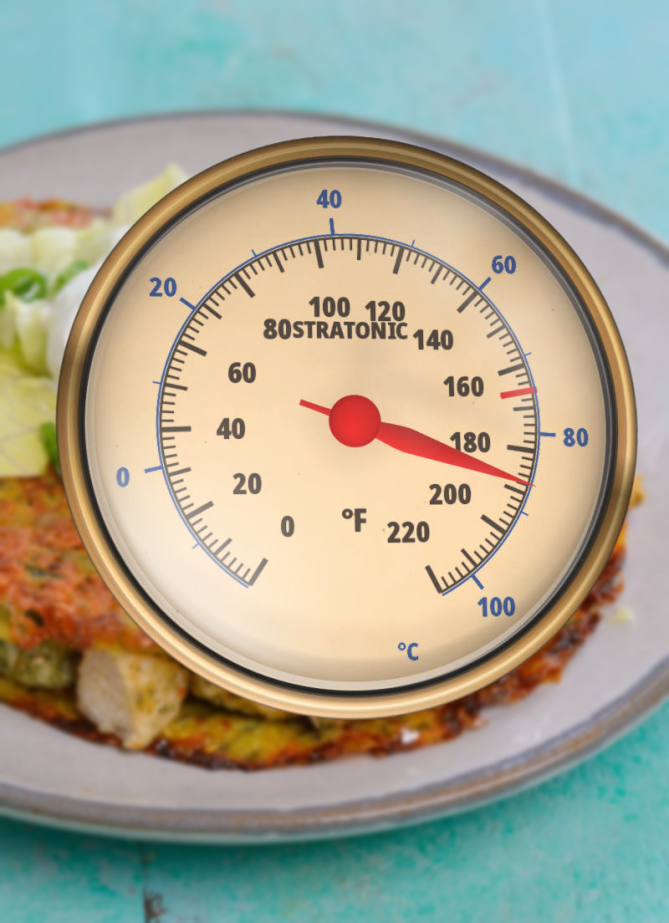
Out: 188
